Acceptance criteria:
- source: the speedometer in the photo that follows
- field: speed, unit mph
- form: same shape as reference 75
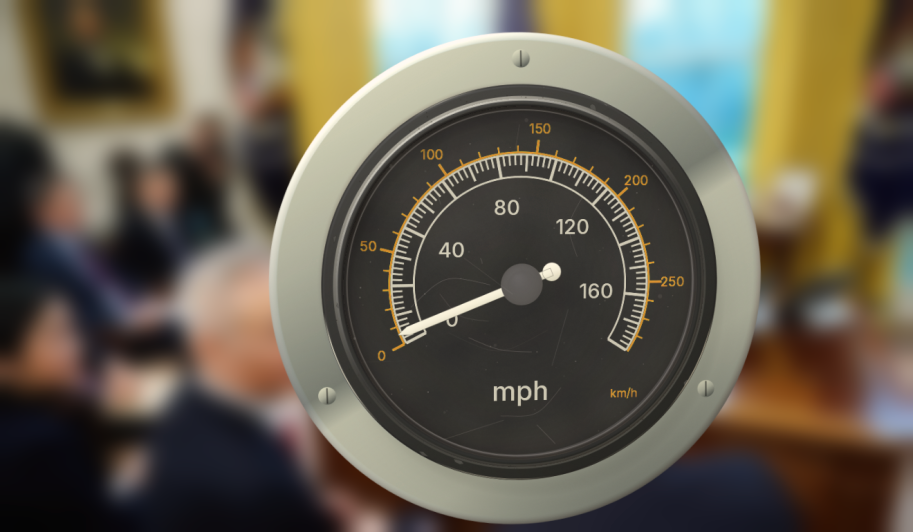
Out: 4
